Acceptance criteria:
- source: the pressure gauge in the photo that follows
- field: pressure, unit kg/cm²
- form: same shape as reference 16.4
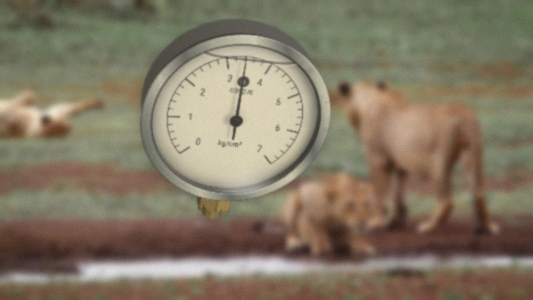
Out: 3.4
